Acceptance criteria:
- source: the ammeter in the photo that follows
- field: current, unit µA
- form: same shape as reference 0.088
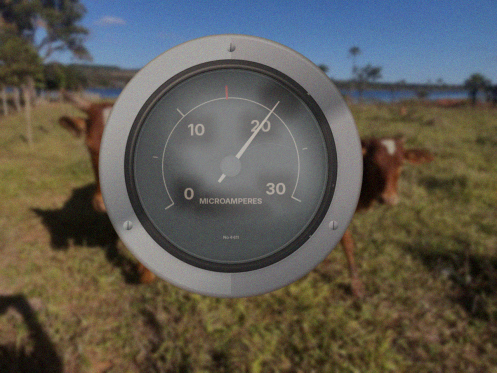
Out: 20
